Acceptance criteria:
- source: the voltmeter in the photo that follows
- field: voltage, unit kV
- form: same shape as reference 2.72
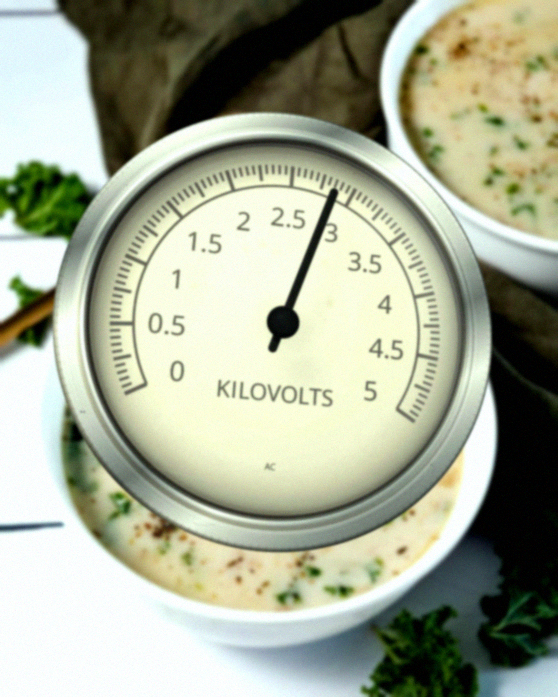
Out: 2.85
